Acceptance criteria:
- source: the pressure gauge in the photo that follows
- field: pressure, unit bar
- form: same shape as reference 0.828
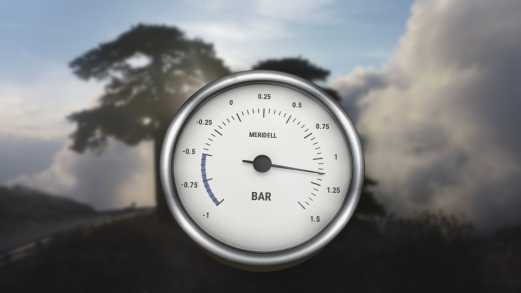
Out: 1.15
